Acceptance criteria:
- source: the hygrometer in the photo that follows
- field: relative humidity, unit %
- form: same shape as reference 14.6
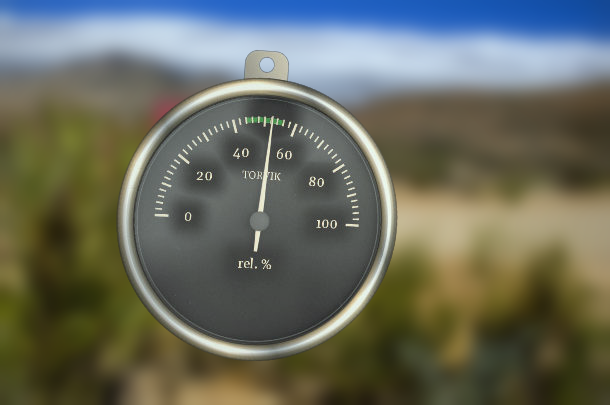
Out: 52
